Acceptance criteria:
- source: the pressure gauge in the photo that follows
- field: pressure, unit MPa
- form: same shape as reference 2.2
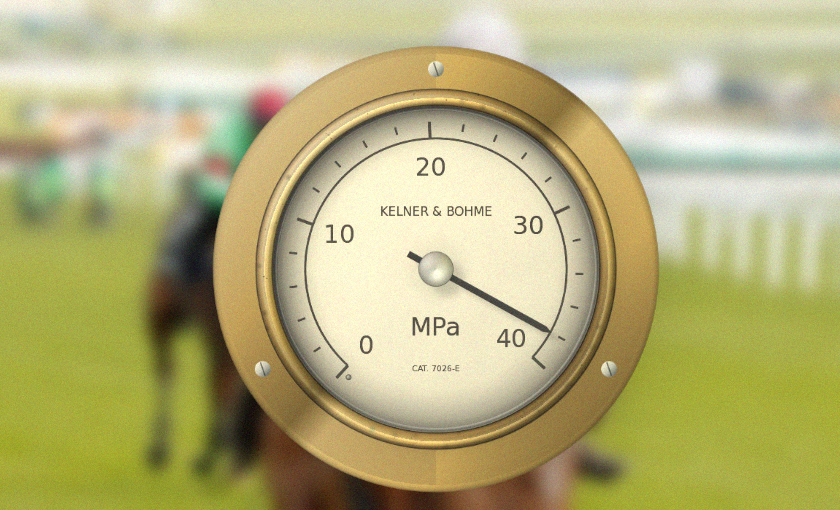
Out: 38
